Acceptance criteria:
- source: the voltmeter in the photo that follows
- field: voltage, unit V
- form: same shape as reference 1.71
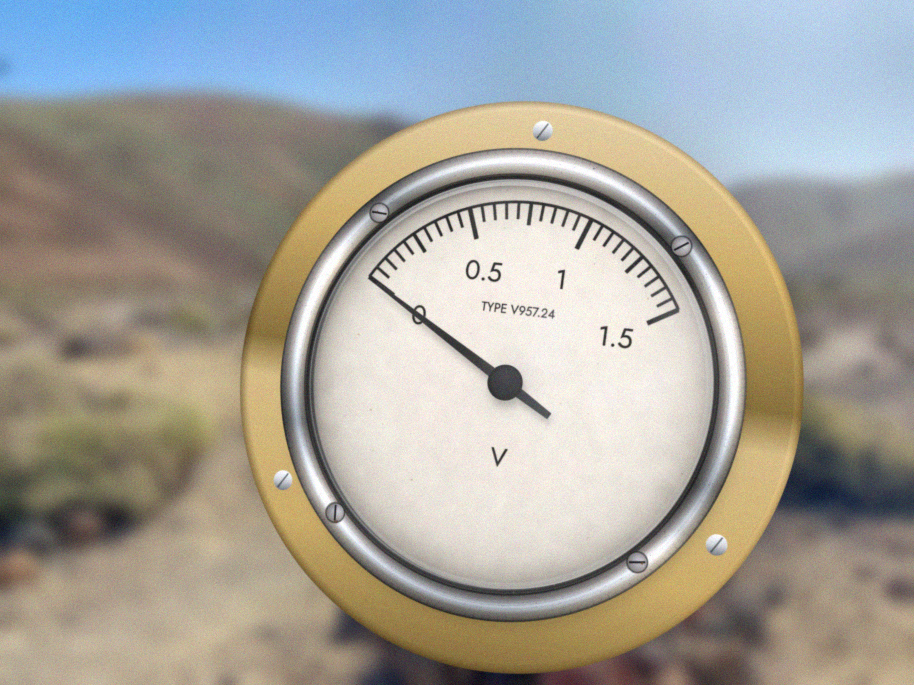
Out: 0
